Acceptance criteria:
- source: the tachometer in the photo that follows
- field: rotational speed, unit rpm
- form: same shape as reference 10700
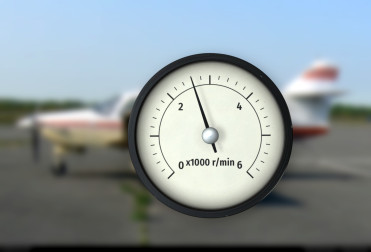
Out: 2600
